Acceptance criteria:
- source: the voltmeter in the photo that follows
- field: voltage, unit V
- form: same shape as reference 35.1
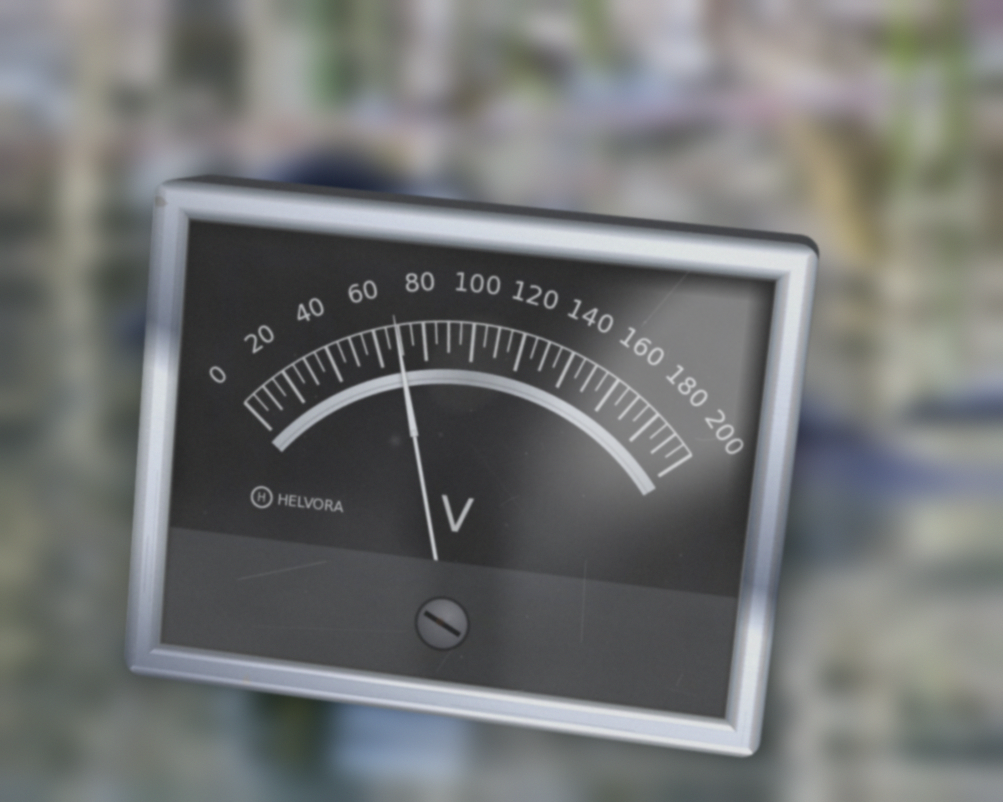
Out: 70
